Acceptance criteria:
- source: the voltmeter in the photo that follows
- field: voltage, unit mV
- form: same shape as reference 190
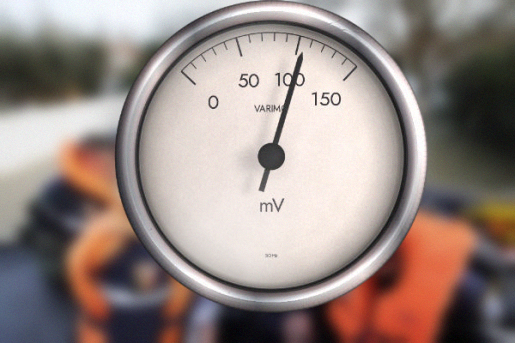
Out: 105
